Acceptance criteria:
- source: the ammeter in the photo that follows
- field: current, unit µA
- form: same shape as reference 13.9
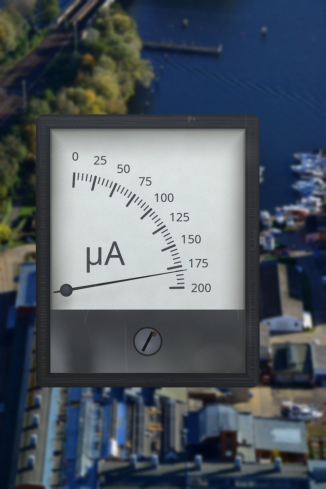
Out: 180
